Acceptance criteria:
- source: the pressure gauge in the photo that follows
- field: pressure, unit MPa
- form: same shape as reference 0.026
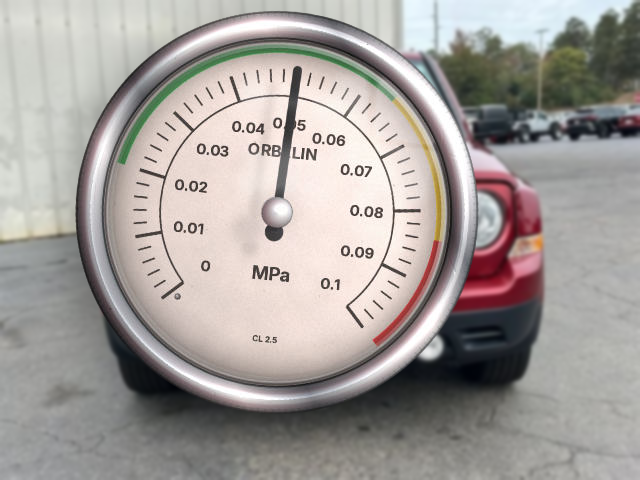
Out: 0.05
